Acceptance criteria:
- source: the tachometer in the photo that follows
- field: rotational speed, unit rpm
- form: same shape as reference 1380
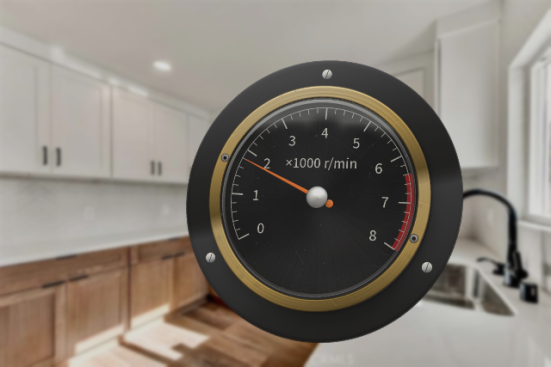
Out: 1800
